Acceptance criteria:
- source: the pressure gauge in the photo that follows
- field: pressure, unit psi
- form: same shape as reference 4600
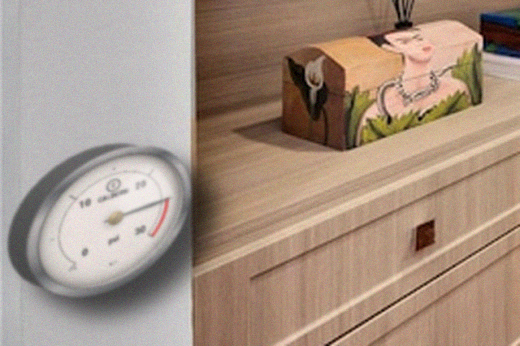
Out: 25
